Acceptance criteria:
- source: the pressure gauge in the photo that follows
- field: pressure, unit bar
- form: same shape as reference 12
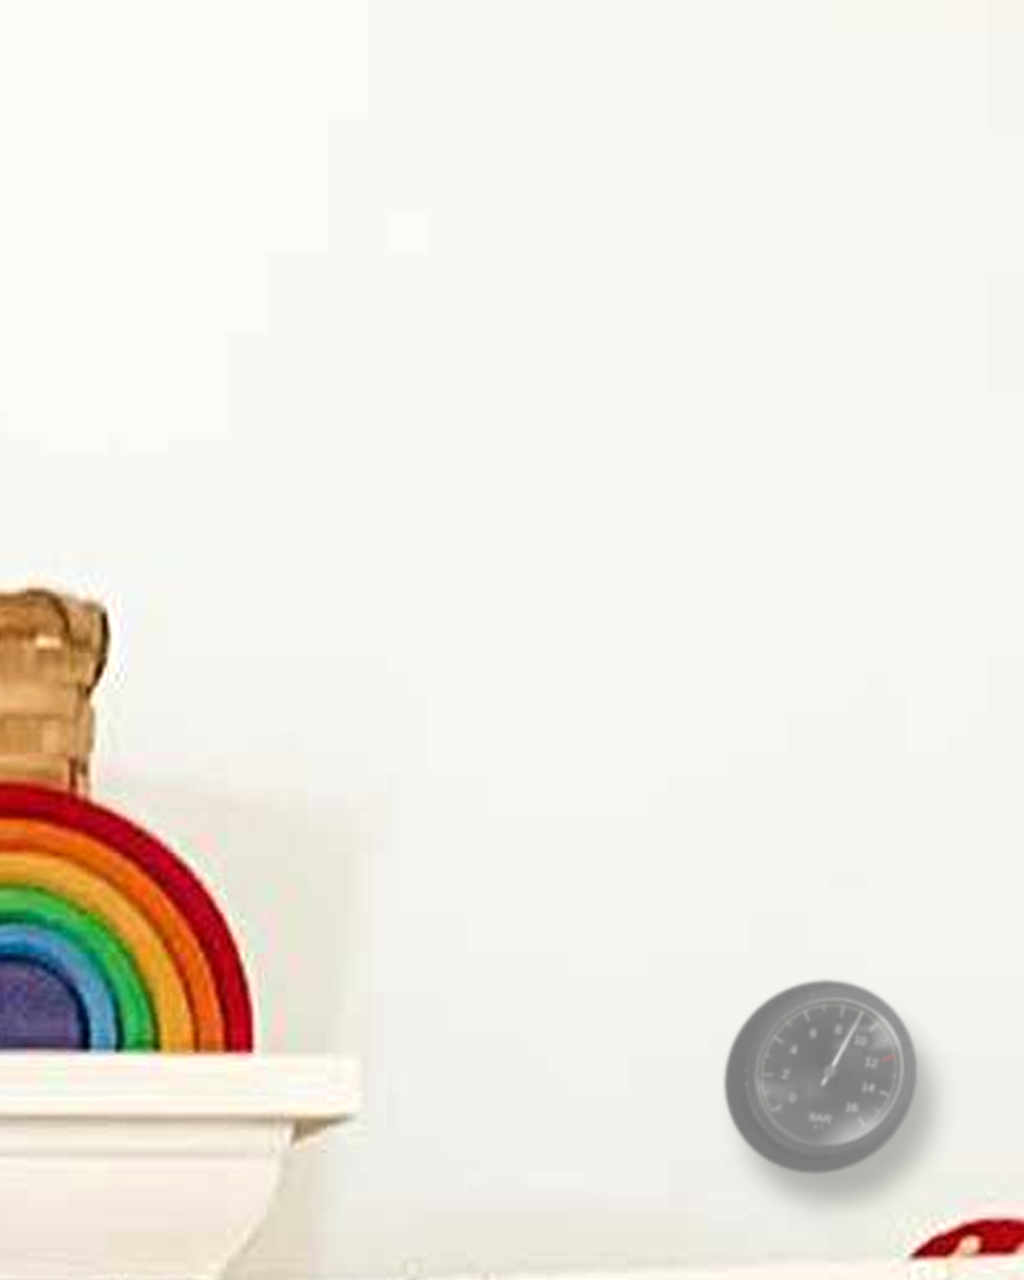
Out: 9
